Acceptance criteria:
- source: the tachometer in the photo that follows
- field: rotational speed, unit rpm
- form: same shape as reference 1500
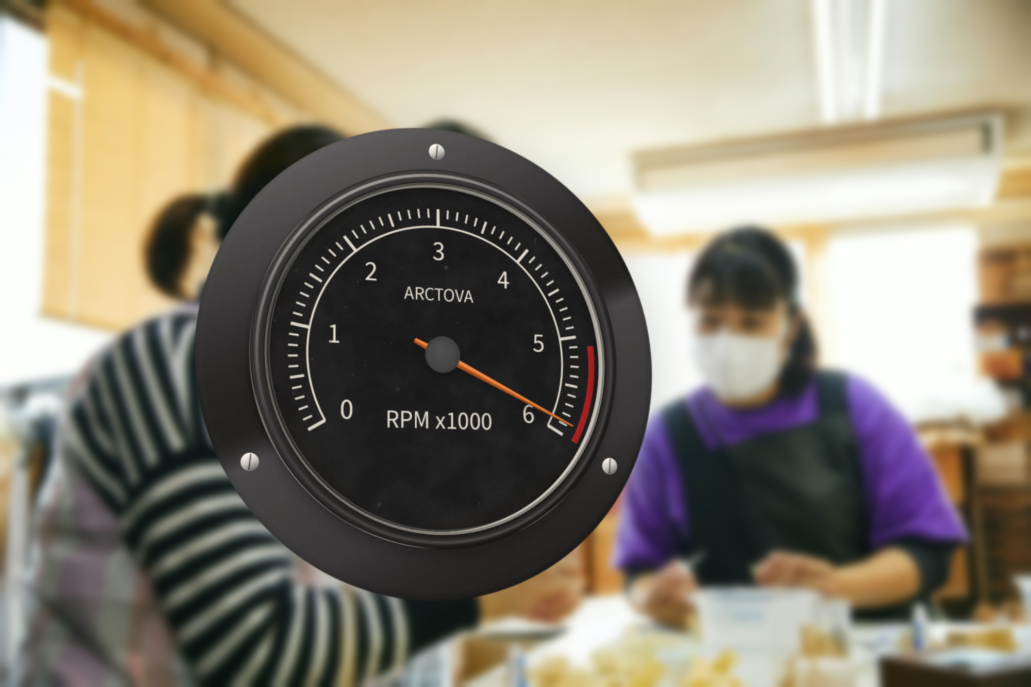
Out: 5900
